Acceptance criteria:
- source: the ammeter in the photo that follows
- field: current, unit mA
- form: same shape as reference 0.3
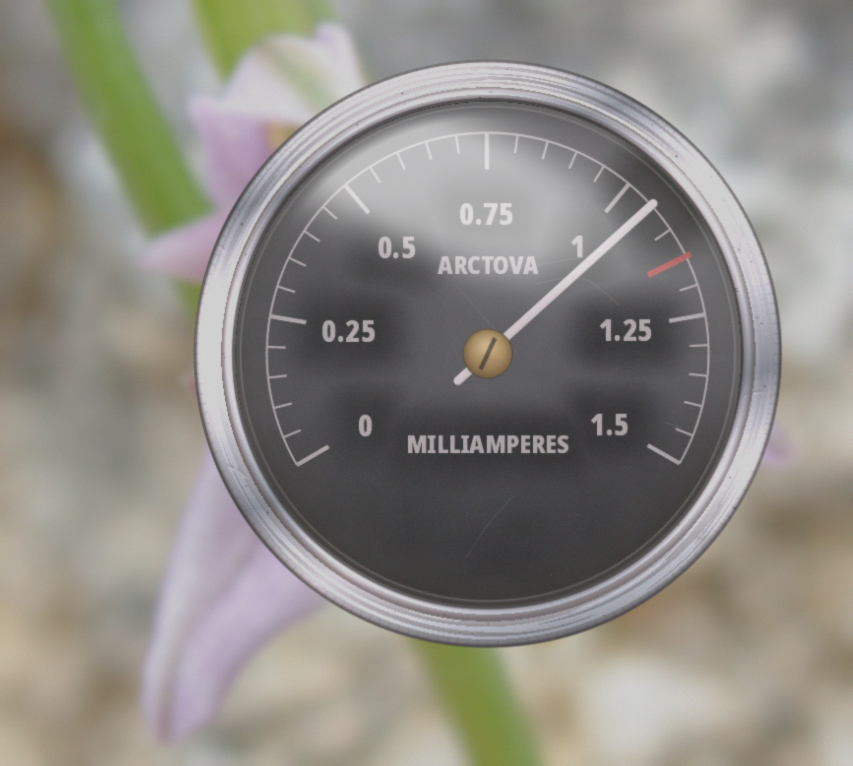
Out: 1.05
